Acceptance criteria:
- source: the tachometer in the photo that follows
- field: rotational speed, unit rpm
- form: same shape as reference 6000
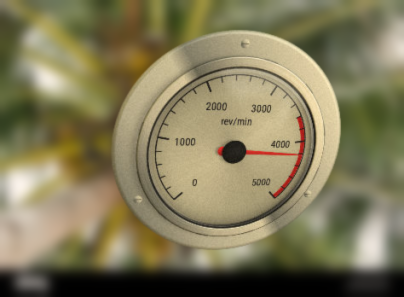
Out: 4200
